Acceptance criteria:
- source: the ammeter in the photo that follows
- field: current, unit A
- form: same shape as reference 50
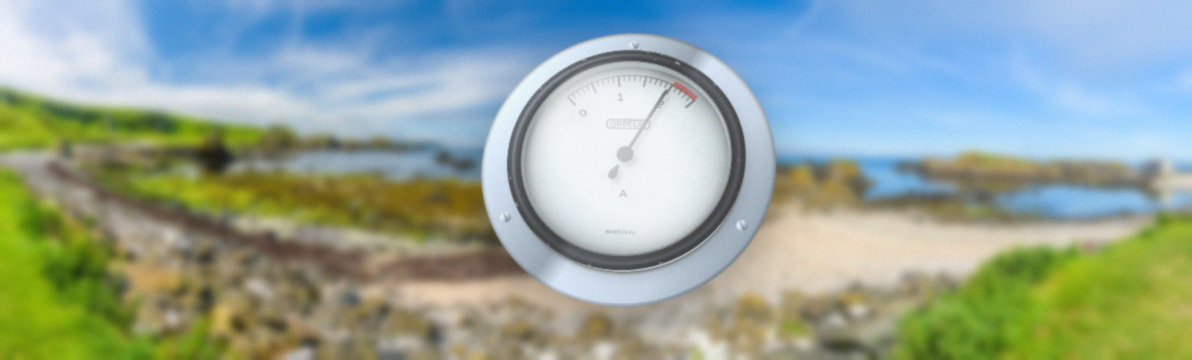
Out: 2
